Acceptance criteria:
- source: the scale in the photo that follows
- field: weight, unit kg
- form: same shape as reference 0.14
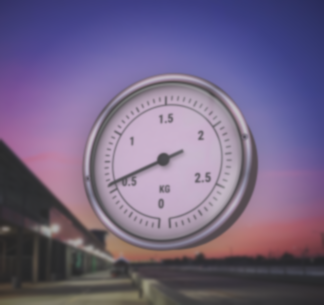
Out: 0.55
